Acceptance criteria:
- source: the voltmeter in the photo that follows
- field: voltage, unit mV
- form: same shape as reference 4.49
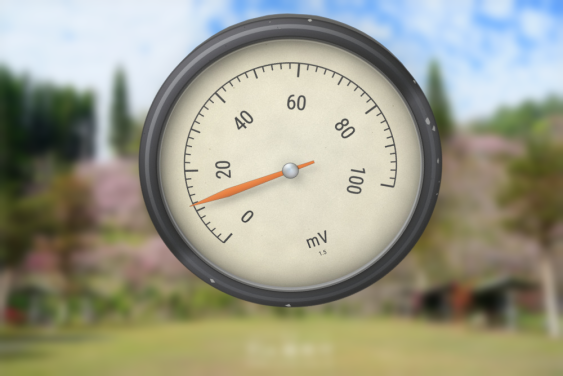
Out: 12
